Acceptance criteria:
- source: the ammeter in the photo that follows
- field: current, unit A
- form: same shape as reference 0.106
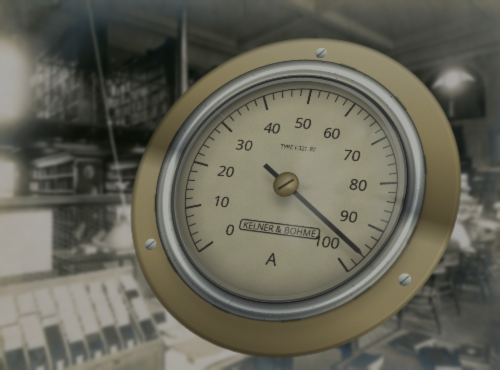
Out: 96
